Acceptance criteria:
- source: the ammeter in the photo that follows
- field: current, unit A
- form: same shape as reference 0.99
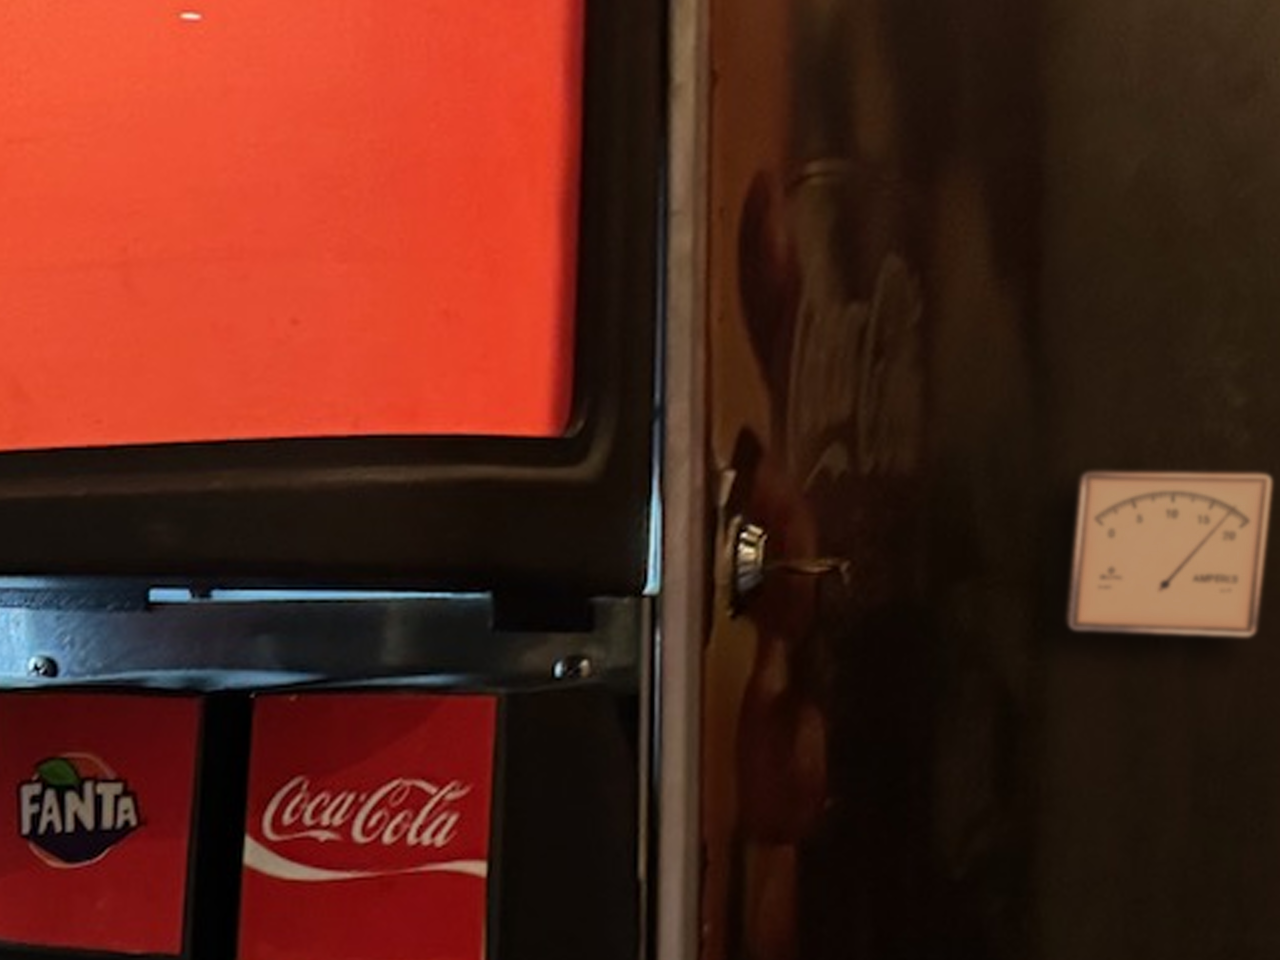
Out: 17.5
